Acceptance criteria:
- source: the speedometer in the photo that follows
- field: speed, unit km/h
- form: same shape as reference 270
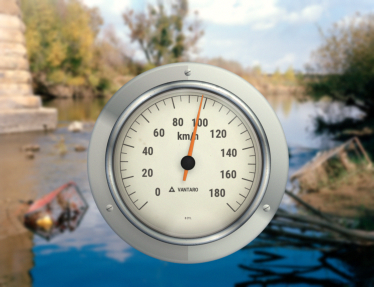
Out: 97.5
